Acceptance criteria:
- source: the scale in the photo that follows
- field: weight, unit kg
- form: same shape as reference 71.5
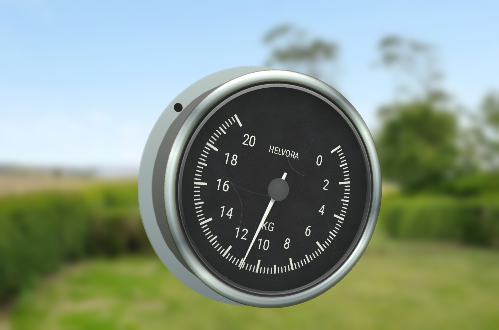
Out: 11
